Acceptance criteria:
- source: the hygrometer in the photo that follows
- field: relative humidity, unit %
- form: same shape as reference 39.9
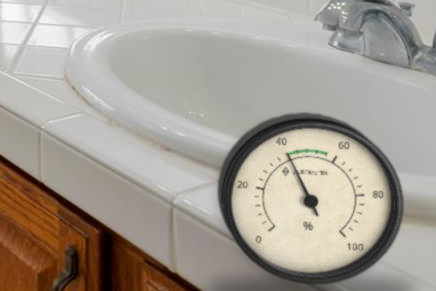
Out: 40
